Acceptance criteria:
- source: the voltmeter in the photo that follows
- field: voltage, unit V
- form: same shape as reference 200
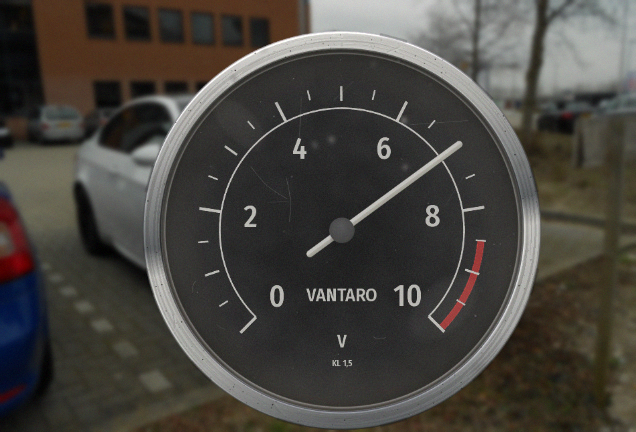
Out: 7
